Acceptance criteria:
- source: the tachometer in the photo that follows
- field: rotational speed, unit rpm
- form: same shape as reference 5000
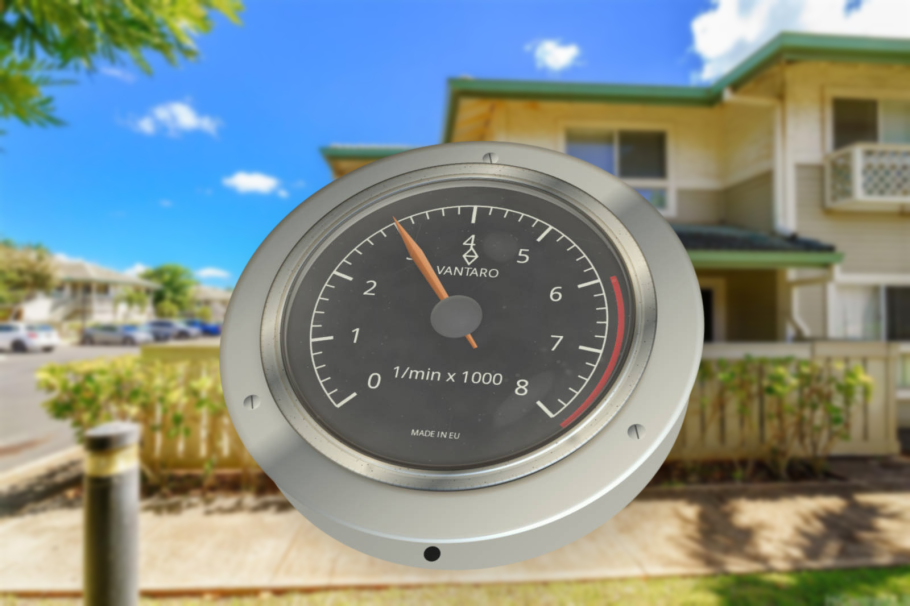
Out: 3000
